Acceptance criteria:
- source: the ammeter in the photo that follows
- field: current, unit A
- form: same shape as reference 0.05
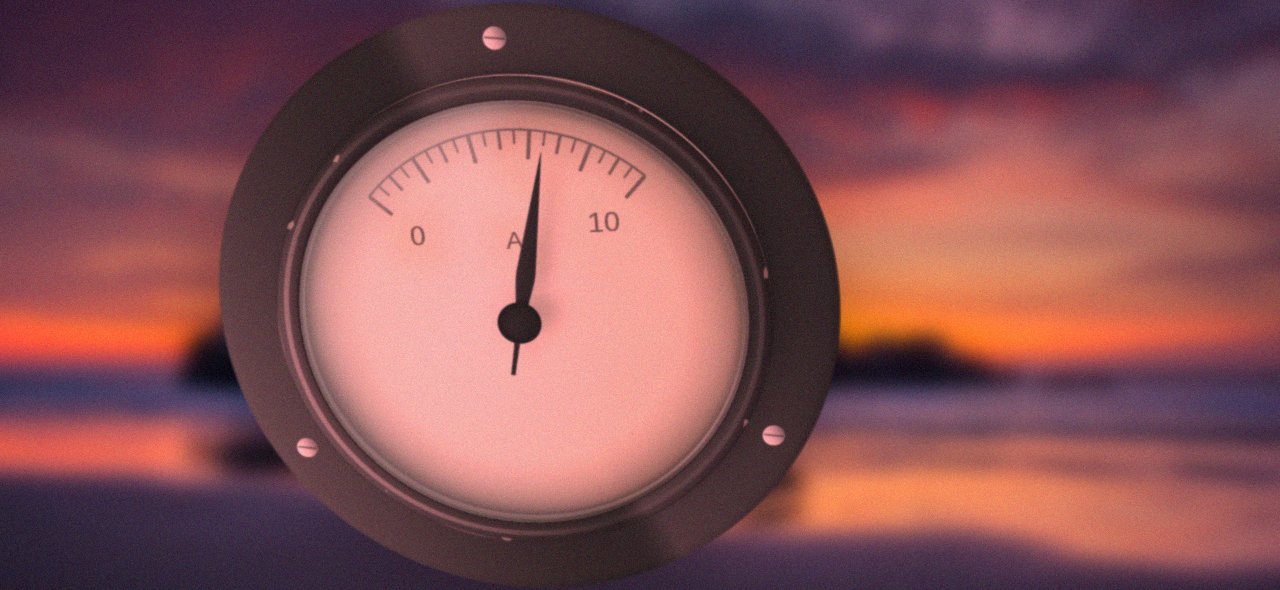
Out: 6.5
